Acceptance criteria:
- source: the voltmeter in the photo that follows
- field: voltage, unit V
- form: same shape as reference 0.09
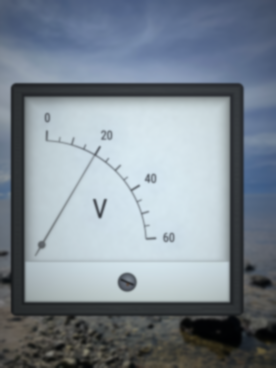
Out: 20
